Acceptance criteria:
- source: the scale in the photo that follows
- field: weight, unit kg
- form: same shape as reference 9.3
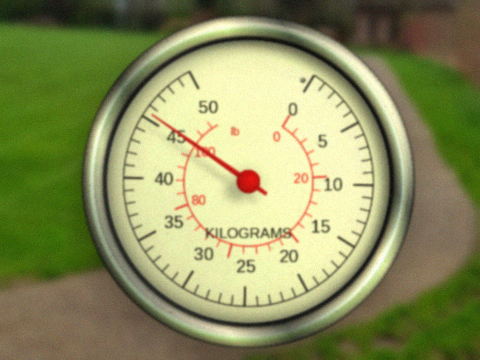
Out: 45.5
